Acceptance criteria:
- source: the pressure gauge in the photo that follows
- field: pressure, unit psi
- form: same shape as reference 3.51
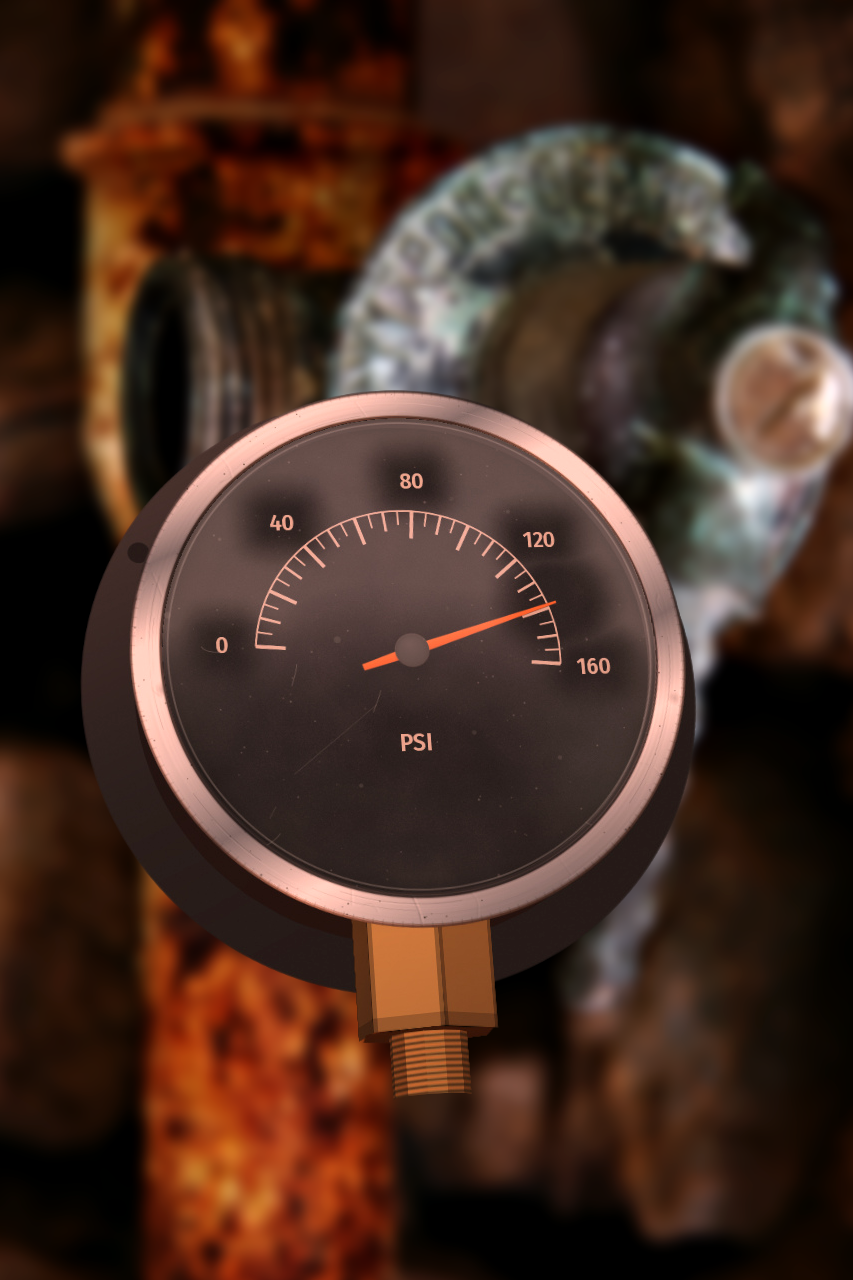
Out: 140
